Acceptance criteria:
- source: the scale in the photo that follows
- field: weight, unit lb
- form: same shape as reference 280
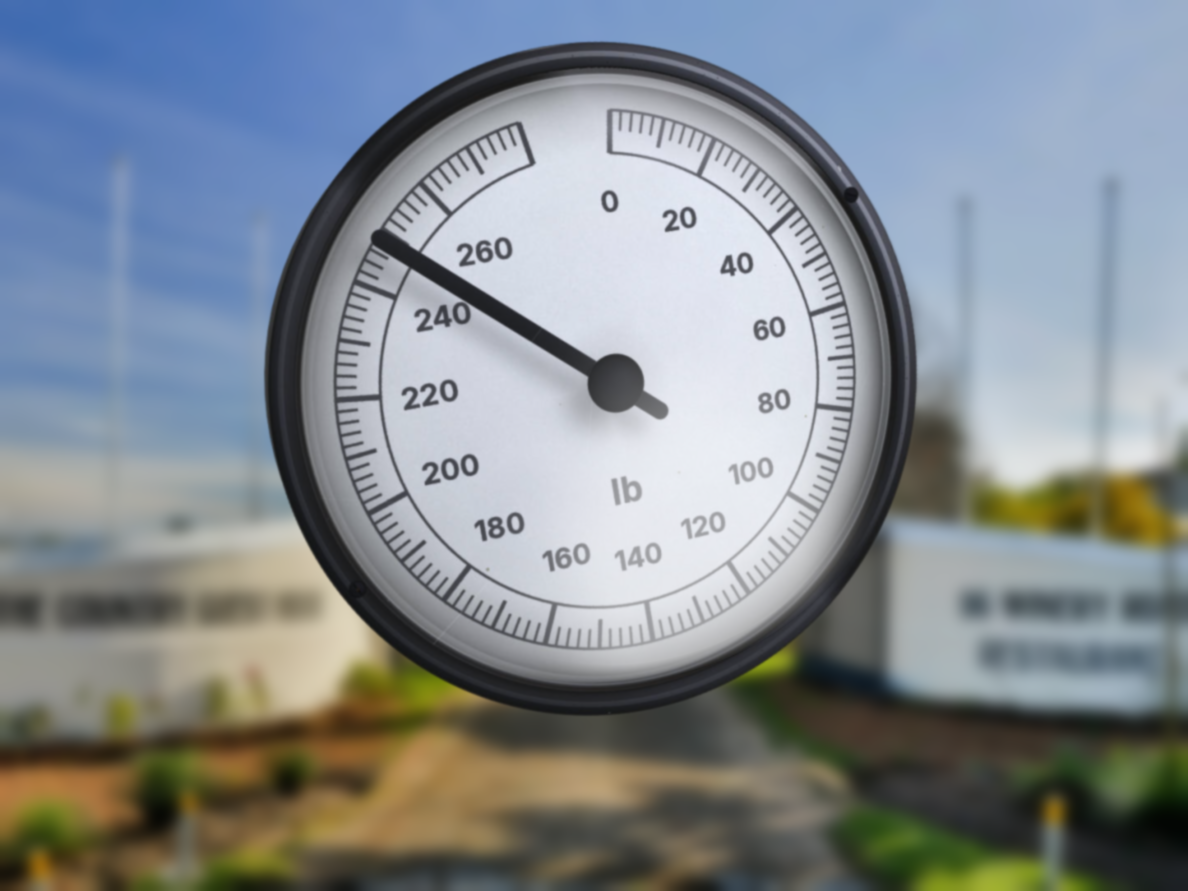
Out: 248
